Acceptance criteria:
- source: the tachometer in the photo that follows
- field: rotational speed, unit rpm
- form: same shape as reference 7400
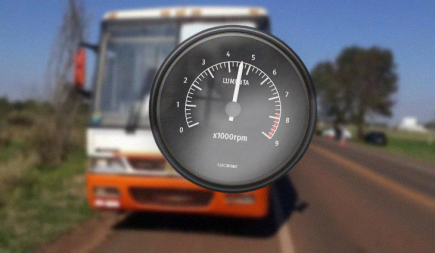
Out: 4600
